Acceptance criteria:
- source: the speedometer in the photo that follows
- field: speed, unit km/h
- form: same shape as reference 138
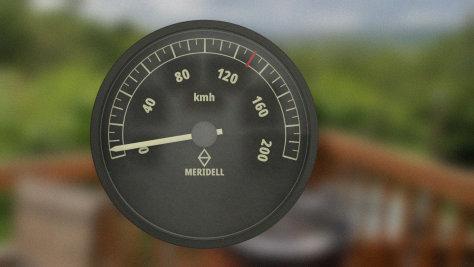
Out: 5
